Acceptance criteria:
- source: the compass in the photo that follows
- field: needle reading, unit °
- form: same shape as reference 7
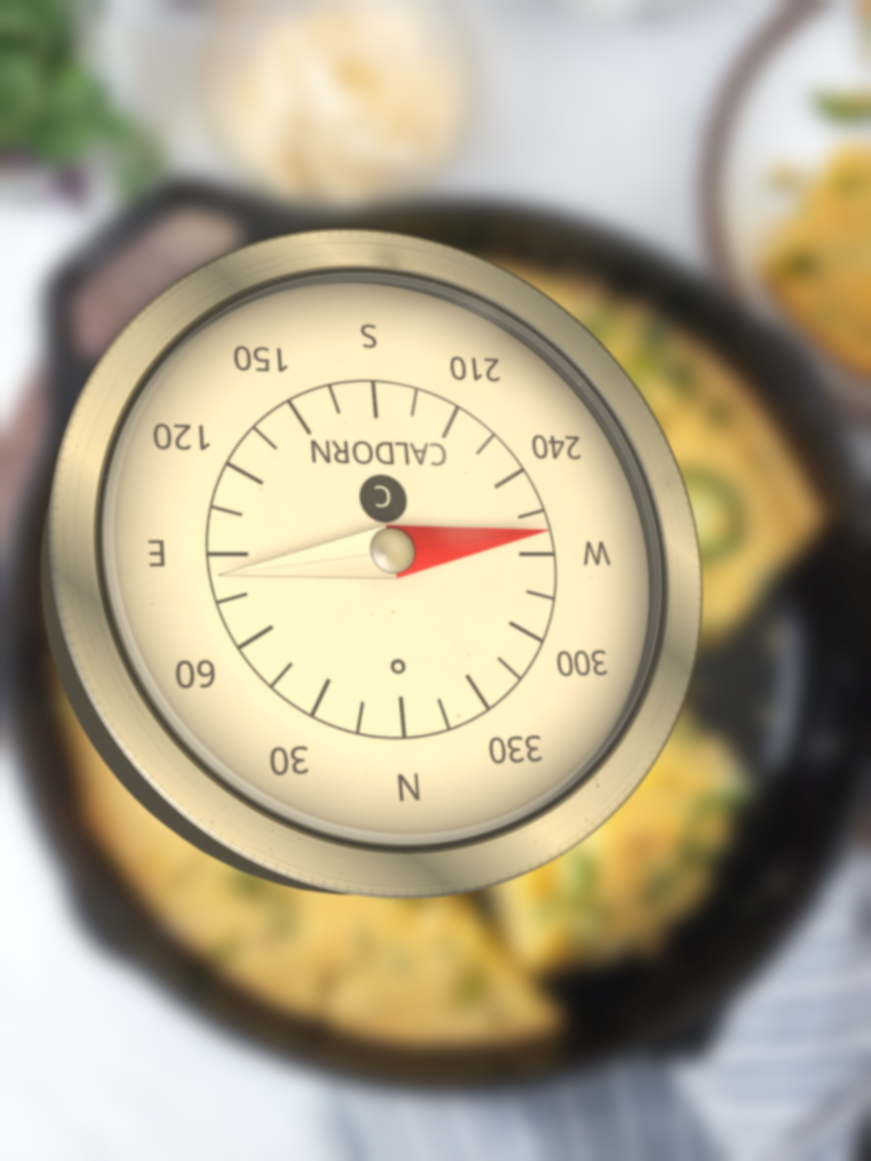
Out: 262.5
